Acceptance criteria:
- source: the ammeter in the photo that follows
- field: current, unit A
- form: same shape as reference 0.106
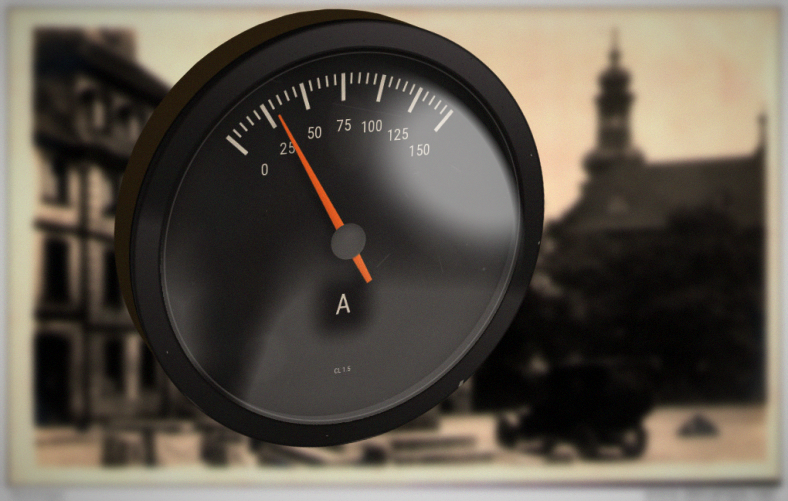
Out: 30
